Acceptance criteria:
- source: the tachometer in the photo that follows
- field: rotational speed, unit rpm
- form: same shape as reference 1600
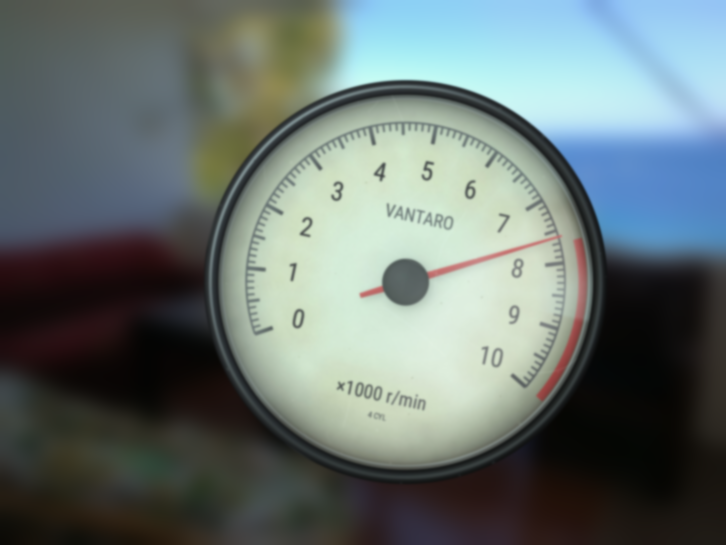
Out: 7600
